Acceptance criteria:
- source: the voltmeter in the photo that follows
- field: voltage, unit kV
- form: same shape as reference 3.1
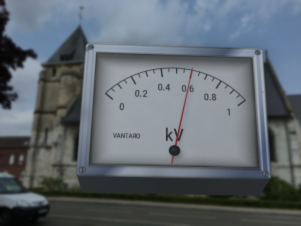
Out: 0.6
